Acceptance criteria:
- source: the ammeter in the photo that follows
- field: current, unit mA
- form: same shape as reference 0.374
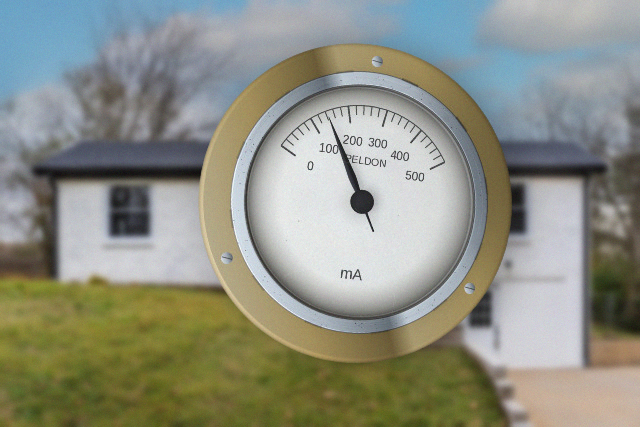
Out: 140
